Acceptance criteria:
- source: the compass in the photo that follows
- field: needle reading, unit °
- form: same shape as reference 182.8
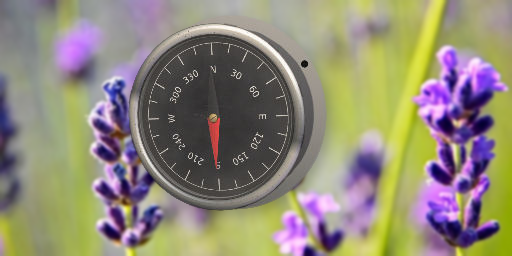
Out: 180
